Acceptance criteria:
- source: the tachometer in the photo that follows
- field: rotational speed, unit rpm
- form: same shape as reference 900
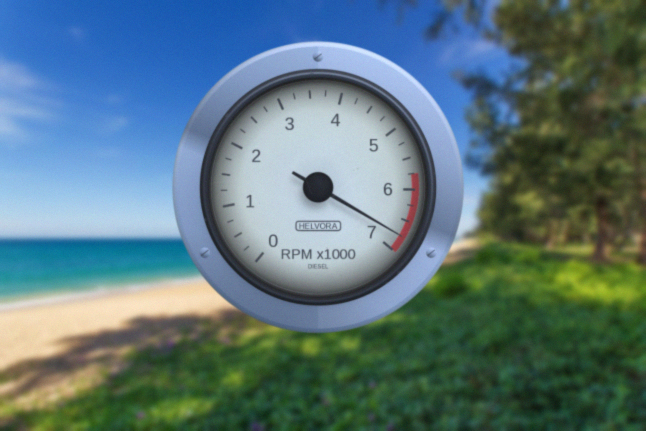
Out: 6750
